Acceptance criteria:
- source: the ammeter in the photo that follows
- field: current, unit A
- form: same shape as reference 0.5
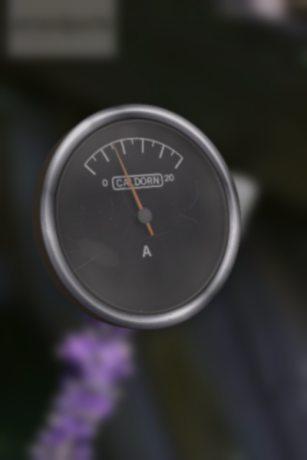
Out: 6
